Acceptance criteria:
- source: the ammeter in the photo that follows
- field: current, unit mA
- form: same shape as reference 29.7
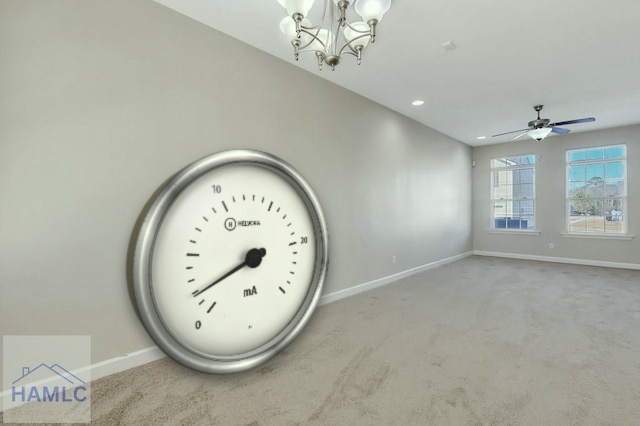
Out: 2
